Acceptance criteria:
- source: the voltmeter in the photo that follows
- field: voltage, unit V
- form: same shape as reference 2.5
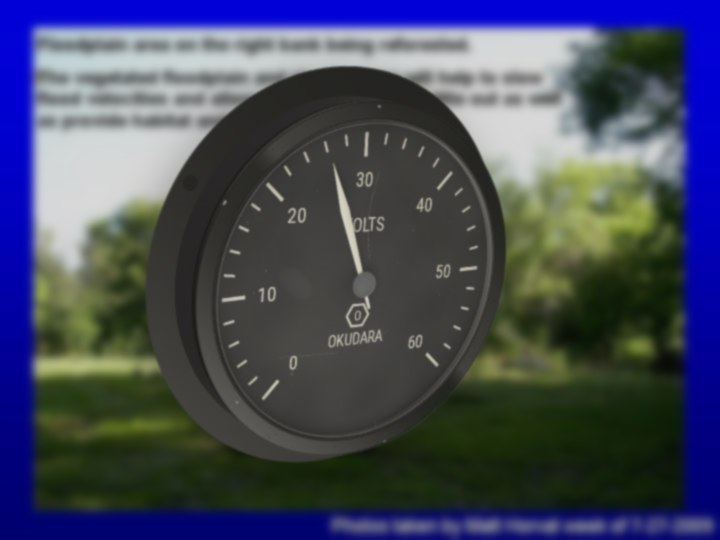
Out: 26
